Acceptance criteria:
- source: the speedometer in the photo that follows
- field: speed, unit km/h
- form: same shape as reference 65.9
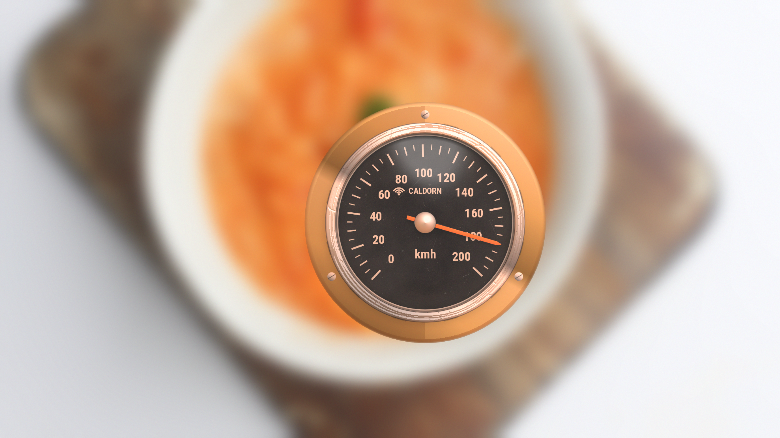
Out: 180
